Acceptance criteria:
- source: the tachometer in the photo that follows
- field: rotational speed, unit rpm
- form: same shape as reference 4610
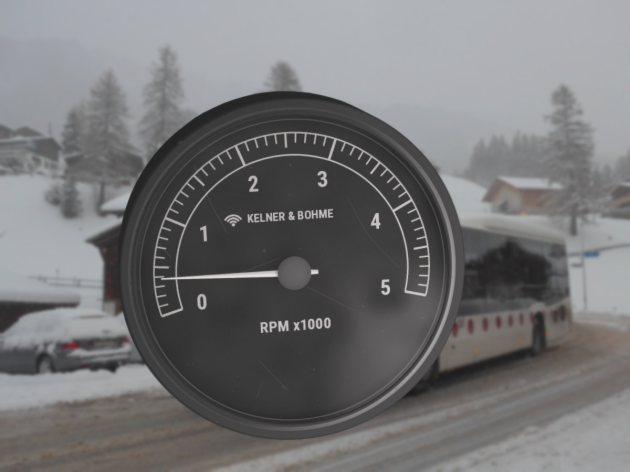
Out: 400
